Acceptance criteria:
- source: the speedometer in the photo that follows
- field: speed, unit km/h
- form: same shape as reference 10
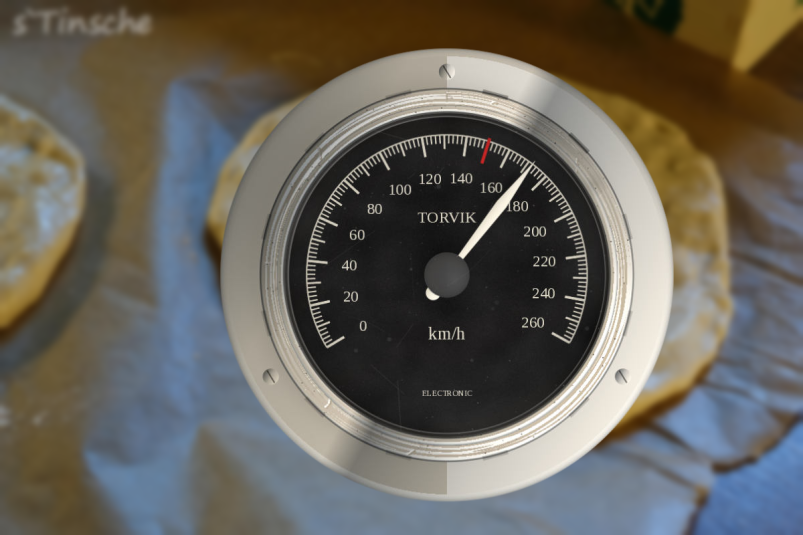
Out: 172
